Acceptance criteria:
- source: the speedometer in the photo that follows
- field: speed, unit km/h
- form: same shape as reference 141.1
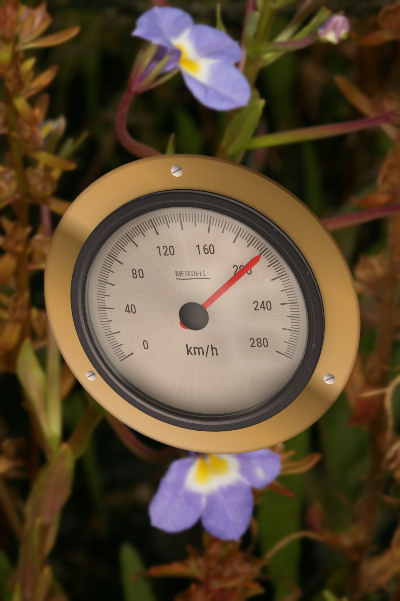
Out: 200
